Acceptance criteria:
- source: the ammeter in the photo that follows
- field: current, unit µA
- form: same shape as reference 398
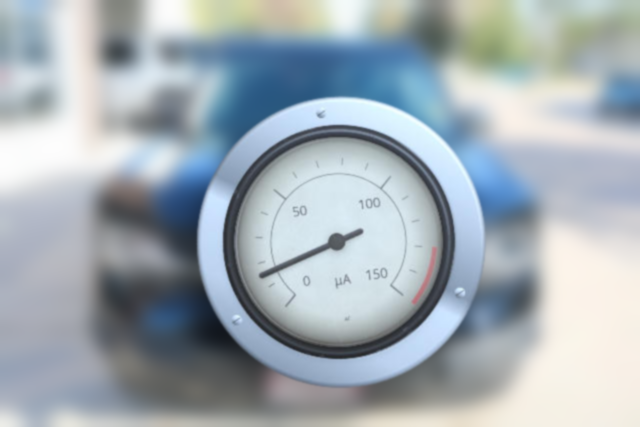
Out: 15
